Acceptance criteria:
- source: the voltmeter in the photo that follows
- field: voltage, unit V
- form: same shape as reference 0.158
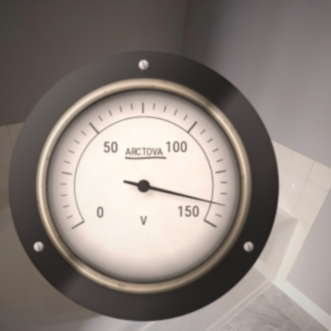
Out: 140
